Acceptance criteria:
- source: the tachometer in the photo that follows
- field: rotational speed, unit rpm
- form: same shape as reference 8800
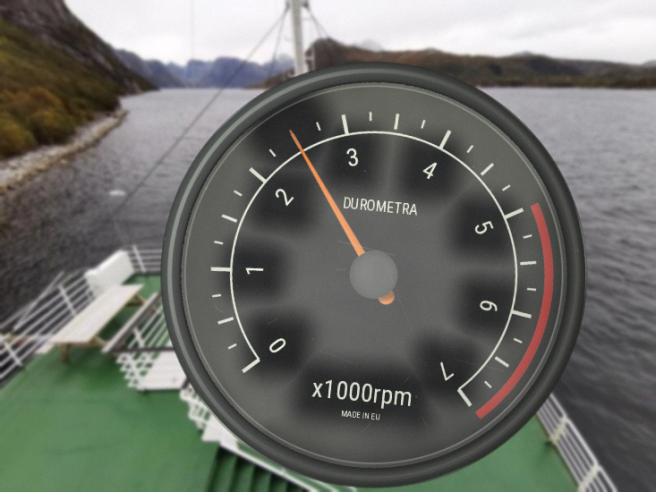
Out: 2500
